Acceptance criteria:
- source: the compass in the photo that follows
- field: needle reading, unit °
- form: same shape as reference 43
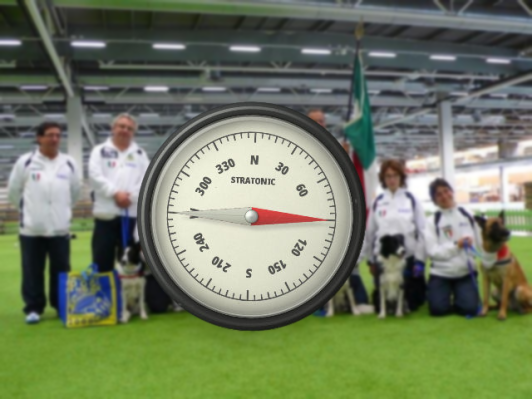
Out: 90
